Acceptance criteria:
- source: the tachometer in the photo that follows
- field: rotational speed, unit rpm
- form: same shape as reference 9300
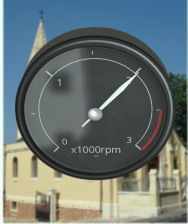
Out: 2000
